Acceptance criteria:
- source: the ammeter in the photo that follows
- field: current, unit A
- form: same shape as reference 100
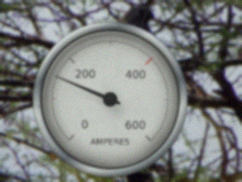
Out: 150
